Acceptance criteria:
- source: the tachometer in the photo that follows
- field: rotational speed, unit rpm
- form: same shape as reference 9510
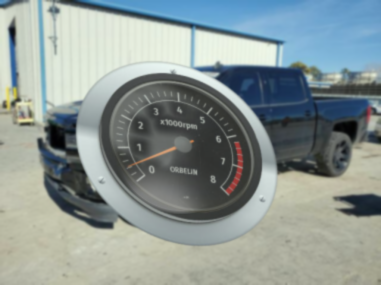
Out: 400
